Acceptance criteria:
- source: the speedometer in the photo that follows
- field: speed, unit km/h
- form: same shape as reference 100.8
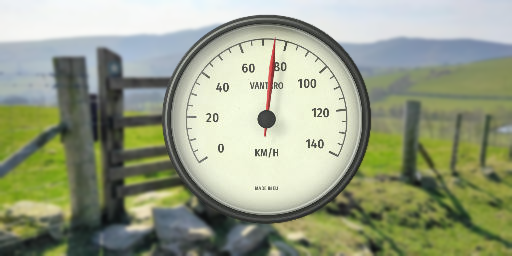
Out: 75
